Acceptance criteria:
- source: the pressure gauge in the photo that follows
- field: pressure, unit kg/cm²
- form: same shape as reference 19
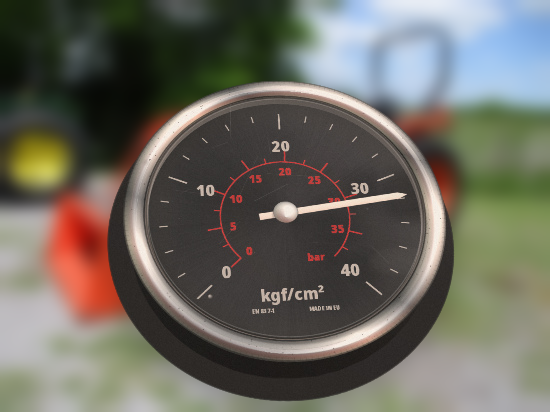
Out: 32
